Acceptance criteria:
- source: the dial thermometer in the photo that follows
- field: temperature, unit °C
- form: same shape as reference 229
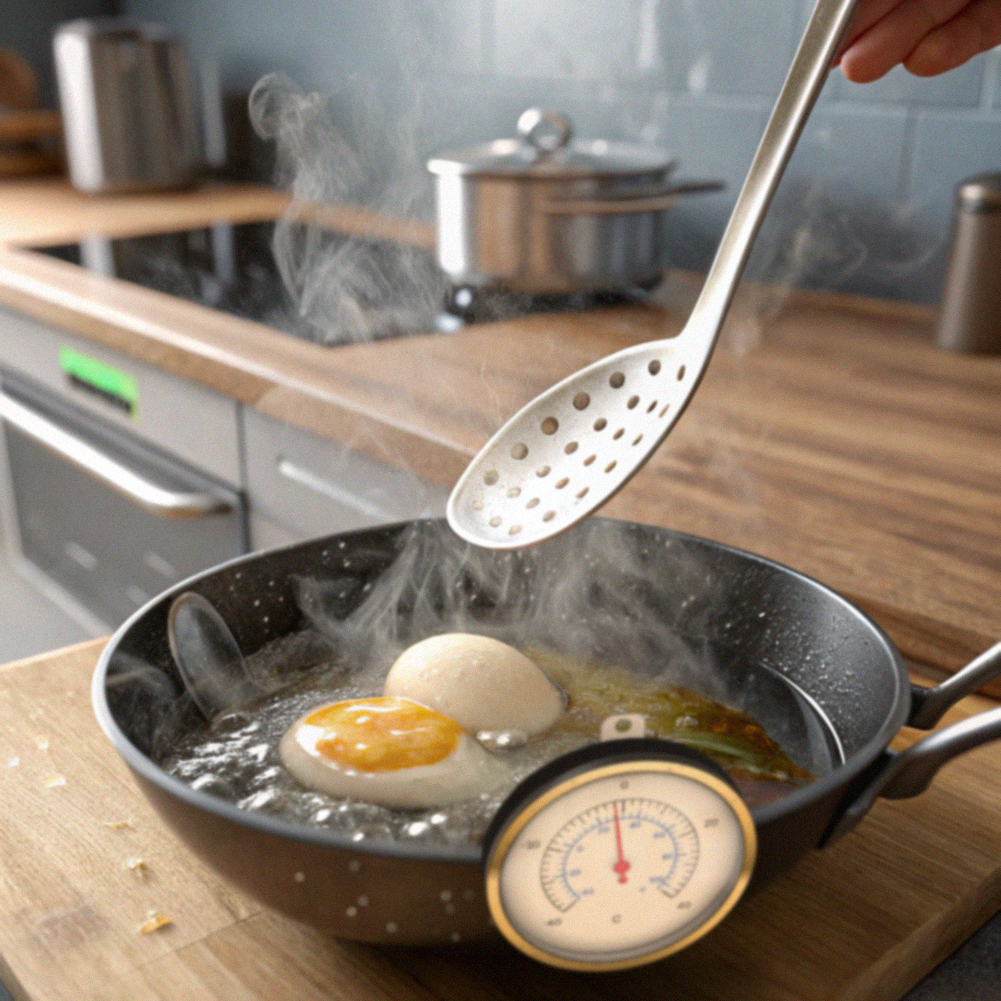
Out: -2
